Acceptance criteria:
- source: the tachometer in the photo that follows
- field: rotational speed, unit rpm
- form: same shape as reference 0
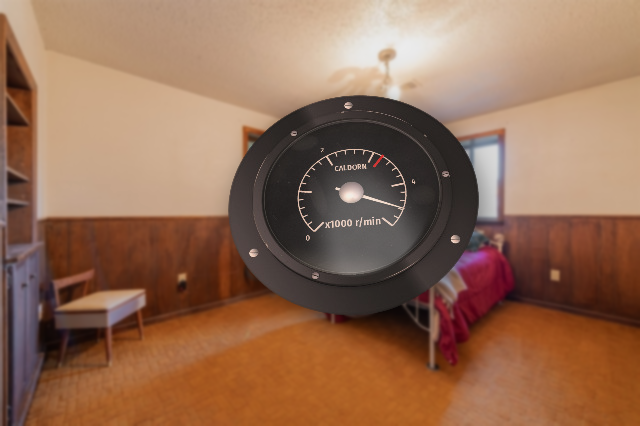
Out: 4600
